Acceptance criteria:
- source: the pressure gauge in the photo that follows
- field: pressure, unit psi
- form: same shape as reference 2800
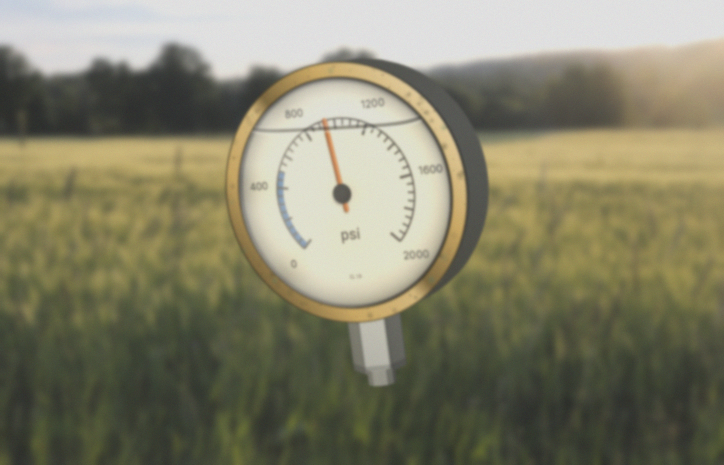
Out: 950
